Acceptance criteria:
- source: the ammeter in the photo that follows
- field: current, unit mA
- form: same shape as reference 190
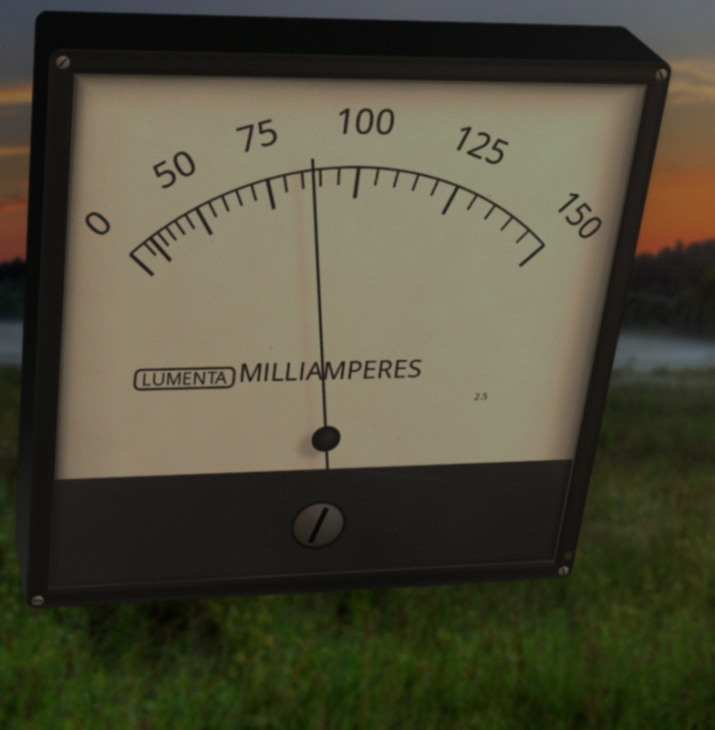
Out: 87.5
